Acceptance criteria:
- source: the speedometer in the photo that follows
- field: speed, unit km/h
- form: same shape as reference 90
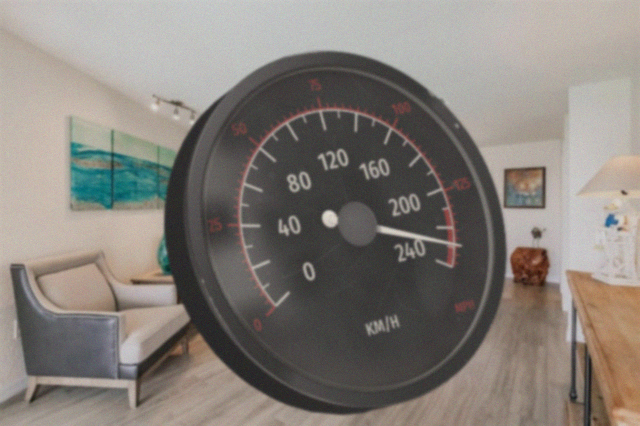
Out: 230
